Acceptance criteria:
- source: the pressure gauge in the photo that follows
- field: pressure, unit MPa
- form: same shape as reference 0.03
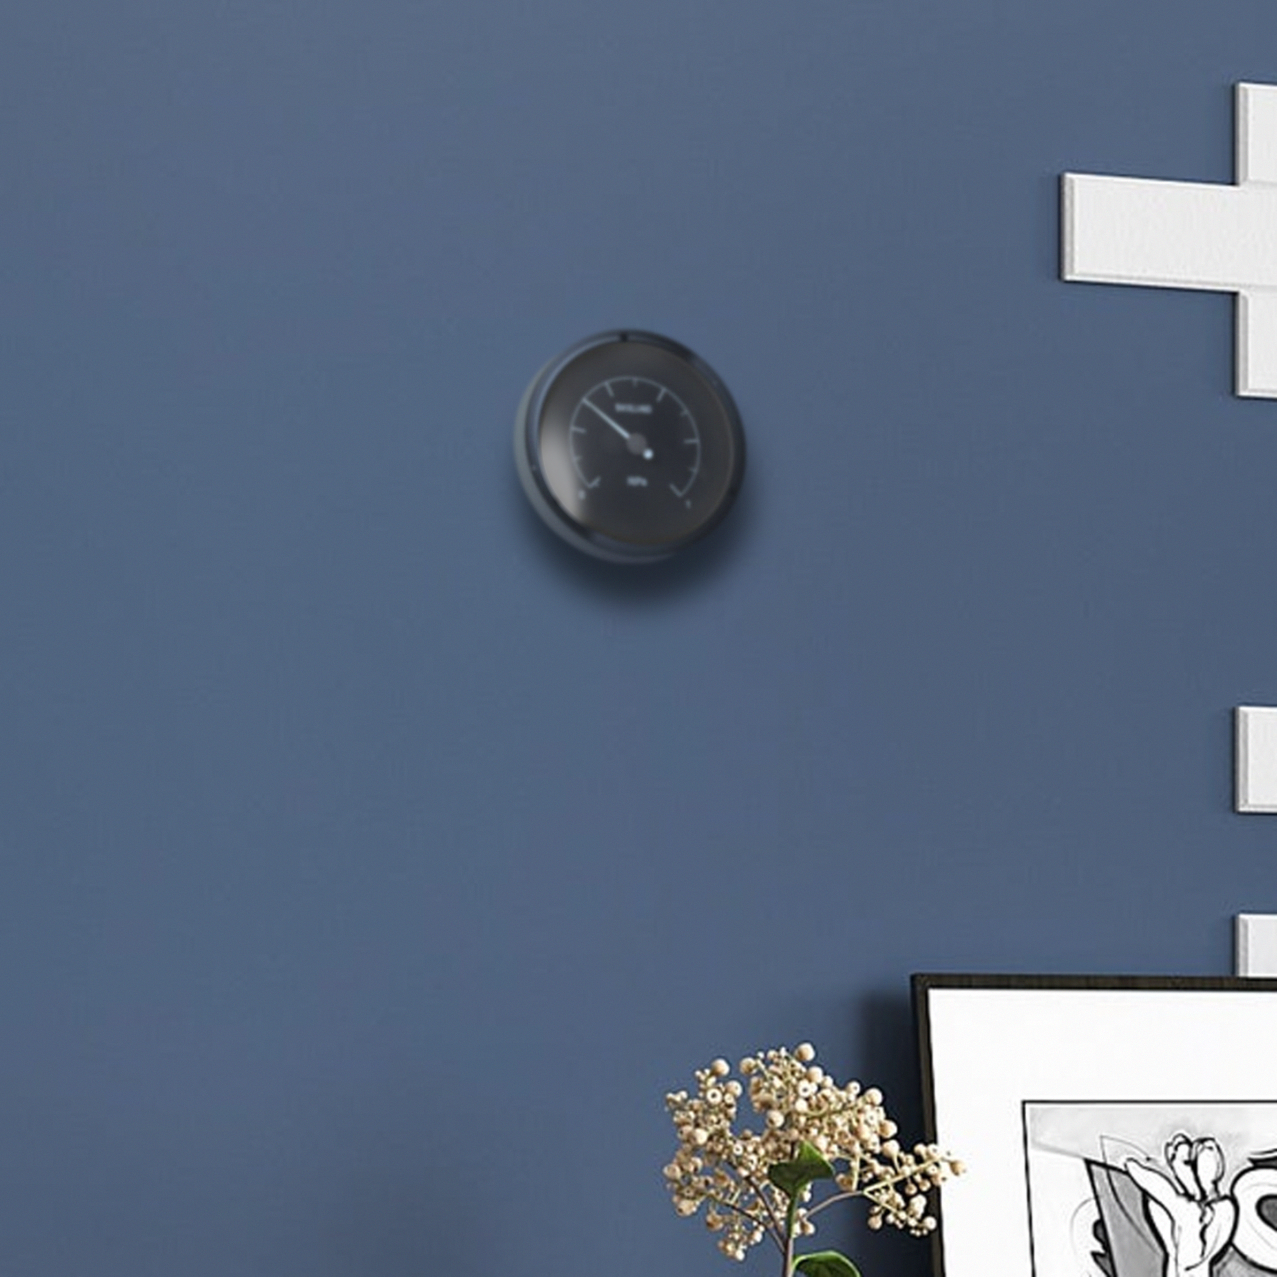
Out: 0.3
